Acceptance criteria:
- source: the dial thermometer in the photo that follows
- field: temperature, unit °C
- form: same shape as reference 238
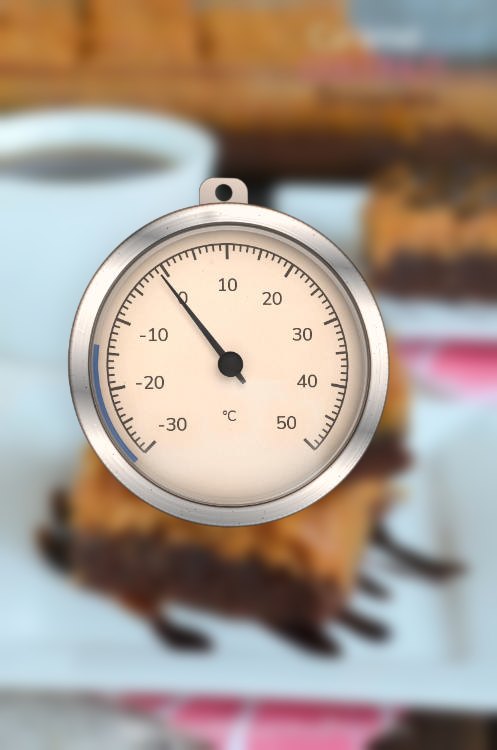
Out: -1
